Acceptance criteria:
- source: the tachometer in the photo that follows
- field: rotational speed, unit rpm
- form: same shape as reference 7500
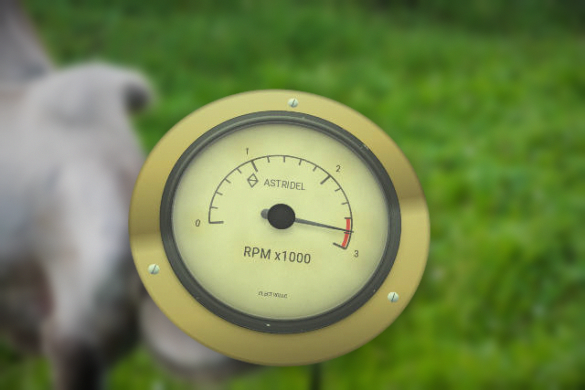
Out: 2800
